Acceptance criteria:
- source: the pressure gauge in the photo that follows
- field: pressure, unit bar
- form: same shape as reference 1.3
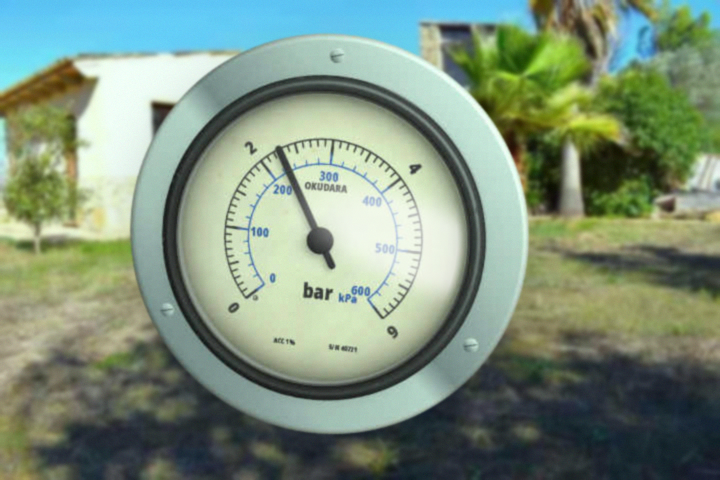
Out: 2.3
